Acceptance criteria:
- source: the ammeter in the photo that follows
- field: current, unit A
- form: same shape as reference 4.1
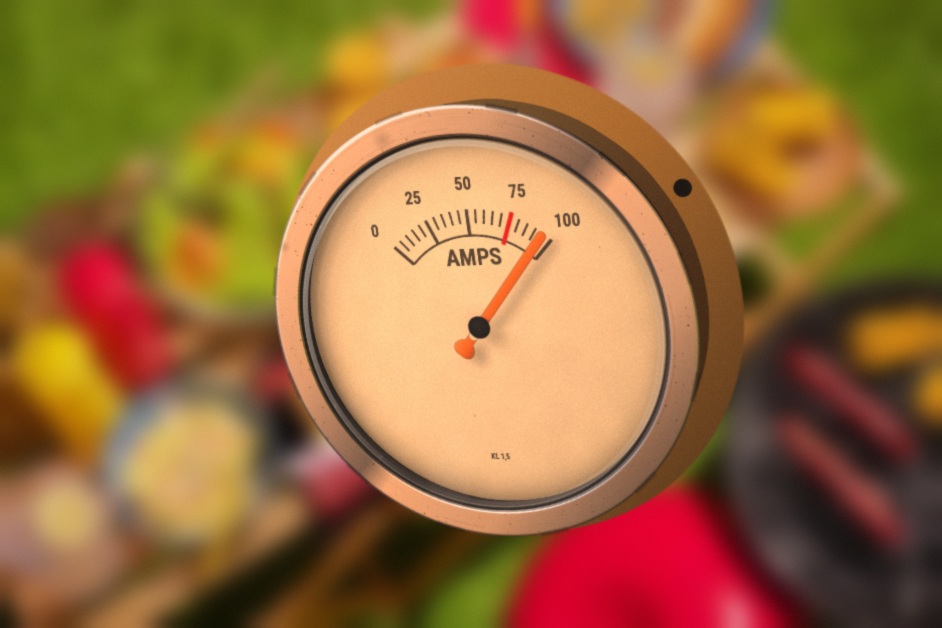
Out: 95
